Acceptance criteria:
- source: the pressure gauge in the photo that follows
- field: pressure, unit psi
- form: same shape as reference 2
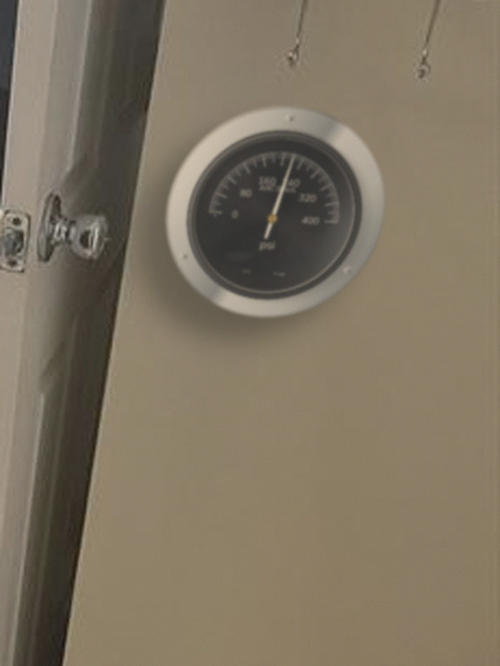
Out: 220
